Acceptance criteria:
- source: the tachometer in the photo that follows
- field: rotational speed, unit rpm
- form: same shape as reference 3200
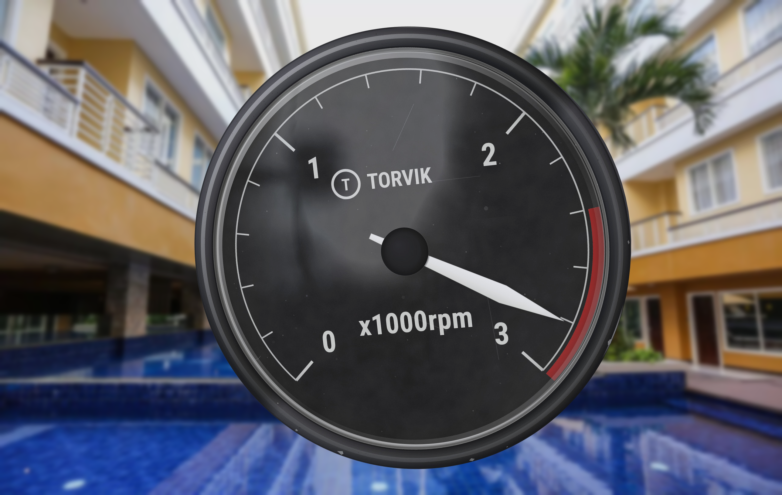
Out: 2800
